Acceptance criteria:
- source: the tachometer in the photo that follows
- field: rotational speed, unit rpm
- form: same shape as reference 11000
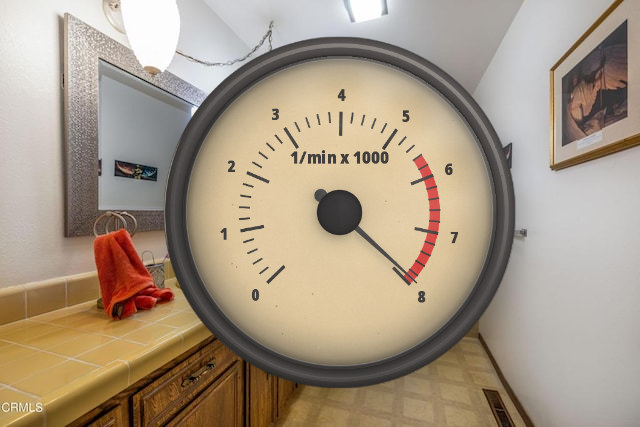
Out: 7900
